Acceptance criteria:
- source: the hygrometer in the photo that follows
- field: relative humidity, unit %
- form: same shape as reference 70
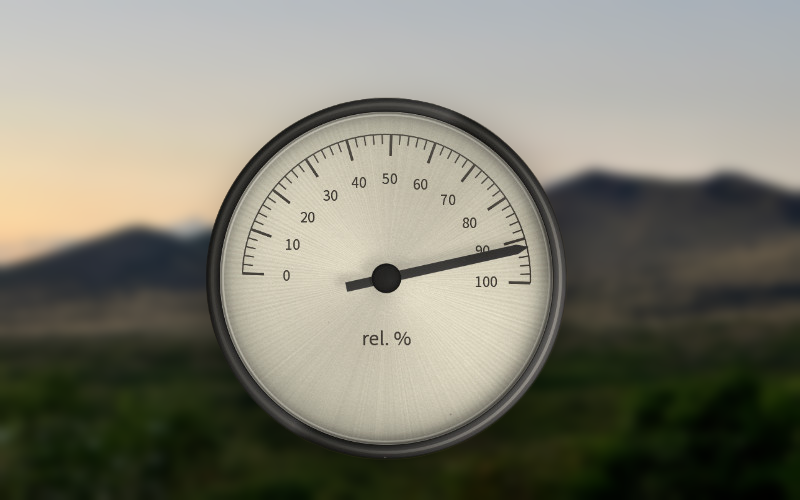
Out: 92
